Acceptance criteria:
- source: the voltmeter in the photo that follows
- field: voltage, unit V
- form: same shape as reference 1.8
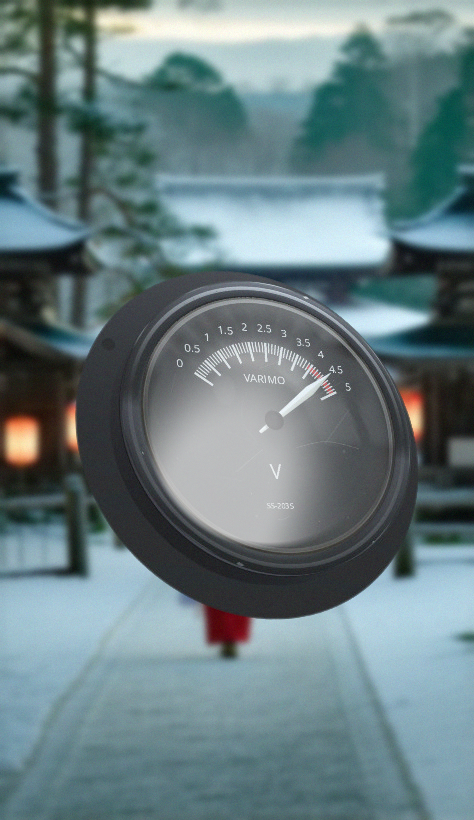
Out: 4.5
